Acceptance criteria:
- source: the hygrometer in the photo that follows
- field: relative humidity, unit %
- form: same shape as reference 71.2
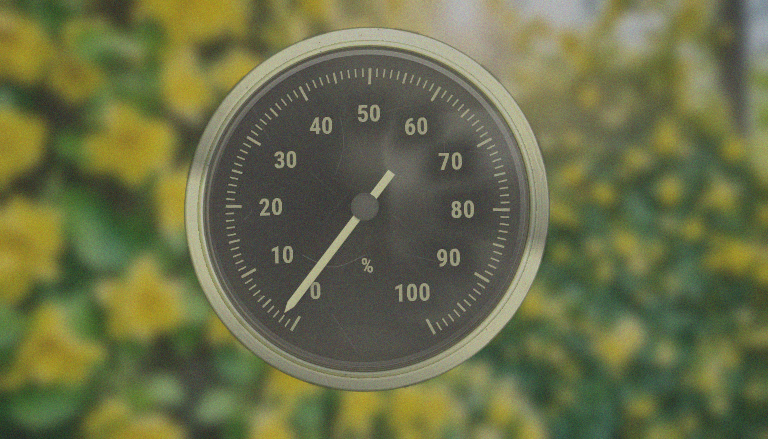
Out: 2
